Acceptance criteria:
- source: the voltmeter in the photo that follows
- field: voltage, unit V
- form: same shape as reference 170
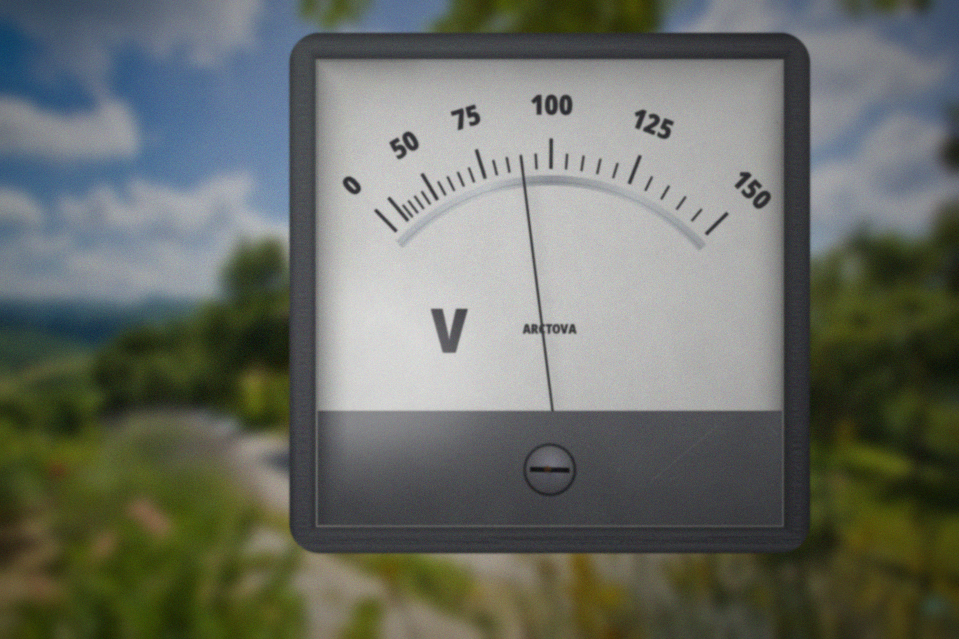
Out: 90
